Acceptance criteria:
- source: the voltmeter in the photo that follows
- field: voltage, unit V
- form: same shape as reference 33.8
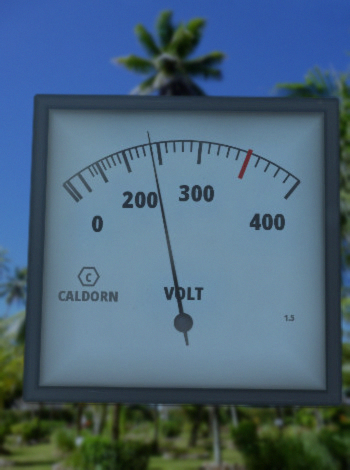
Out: 240
